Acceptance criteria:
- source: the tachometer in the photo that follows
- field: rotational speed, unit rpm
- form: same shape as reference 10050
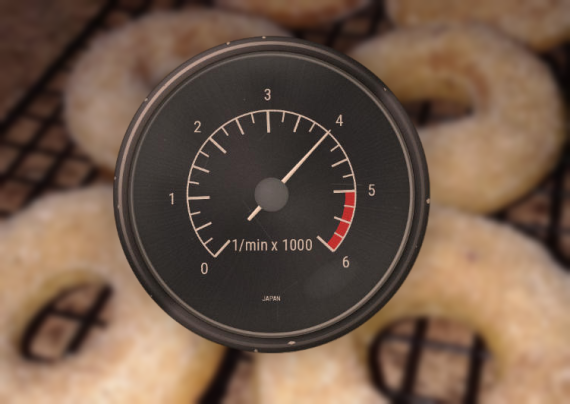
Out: 4000
